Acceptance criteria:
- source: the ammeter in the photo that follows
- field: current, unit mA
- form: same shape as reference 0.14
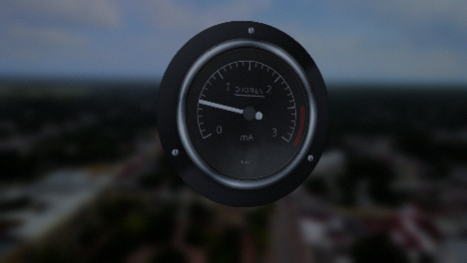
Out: 0.5
